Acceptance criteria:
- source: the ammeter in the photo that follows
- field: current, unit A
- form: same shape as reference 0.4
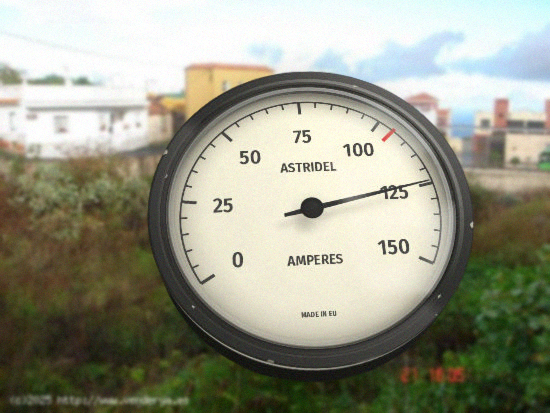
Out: 125
